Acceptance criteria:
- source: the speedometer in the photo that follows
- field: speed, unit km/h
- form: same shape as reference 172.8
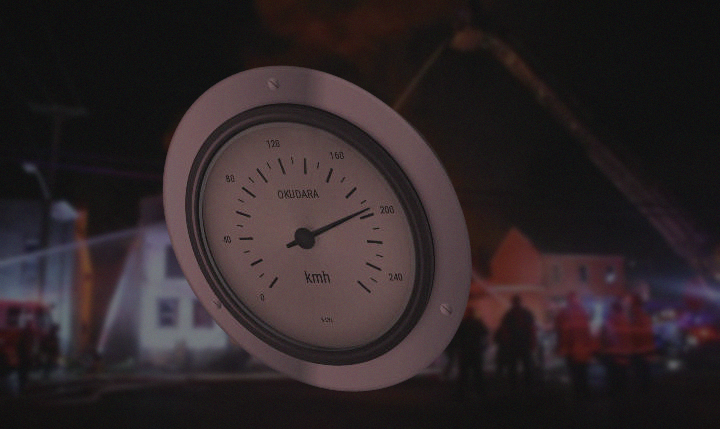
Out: 195
